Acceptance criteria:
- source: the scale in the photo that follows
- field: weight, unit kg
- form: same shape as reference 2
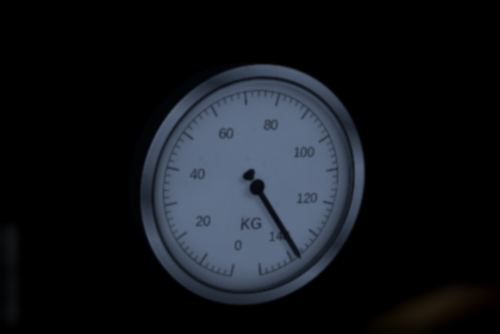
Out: 138
